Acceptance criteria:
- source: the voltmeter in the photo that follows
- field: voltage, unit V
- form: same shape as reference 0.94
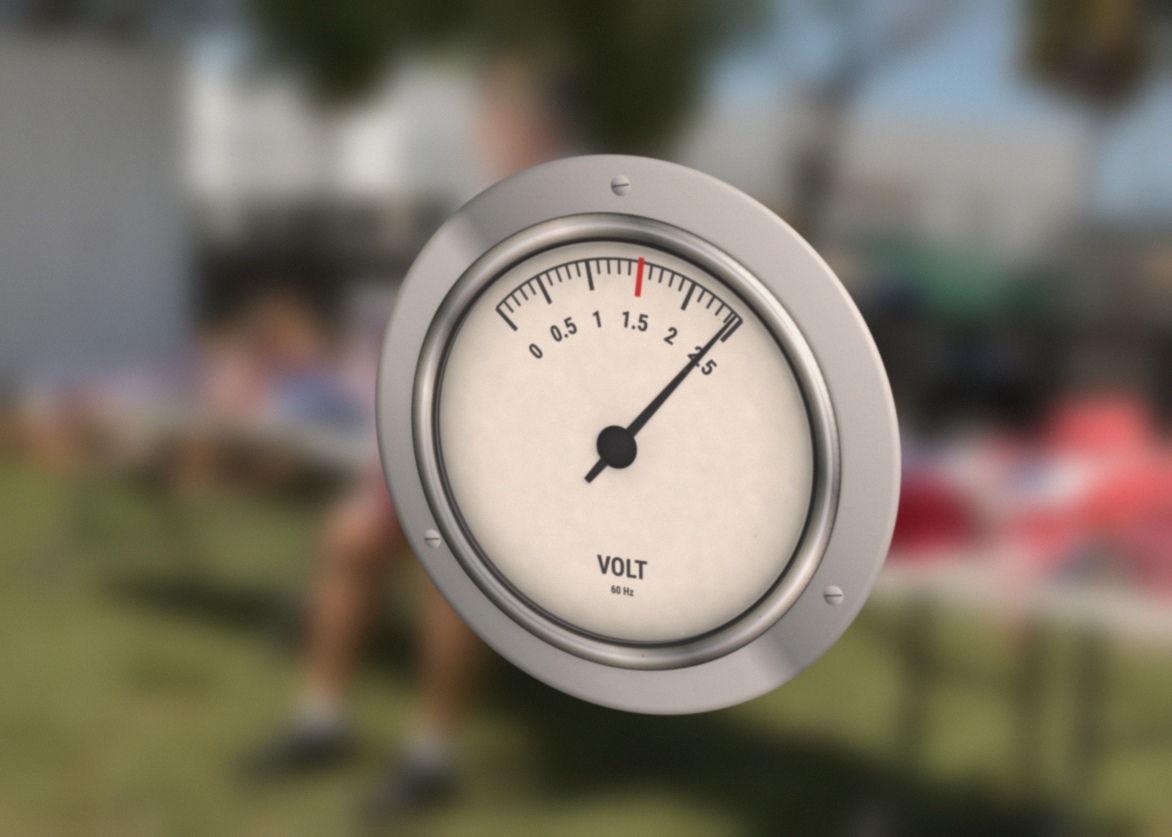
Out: 2.45
